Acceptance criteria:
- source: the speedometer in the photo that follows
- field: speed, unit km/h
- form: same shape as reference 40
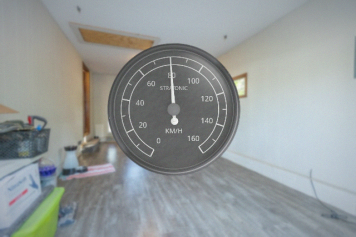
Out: 80
